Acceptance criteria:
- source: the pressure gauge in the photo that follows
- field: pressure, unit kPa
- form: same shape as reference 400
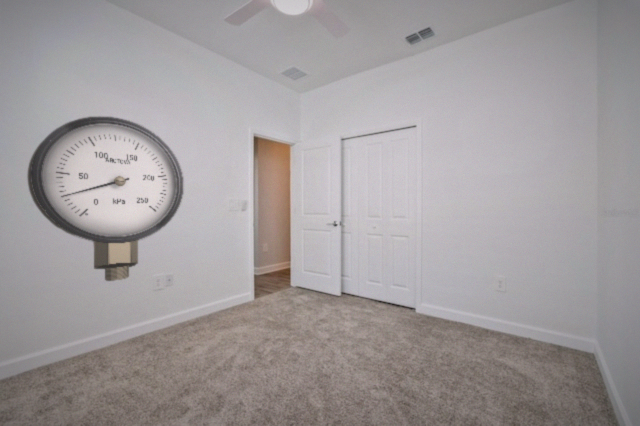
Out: 25
